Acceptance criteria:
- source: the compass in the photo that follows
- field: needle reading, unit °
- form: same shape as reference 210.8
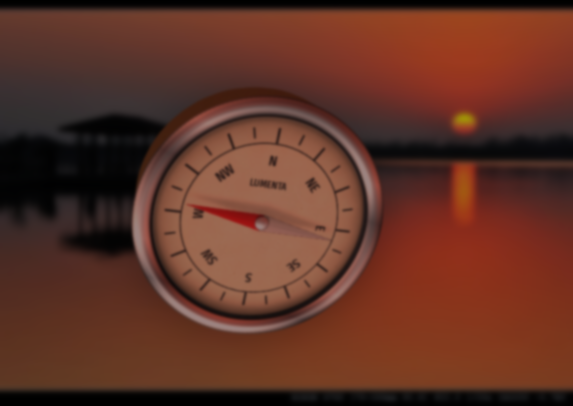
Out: 277.5
